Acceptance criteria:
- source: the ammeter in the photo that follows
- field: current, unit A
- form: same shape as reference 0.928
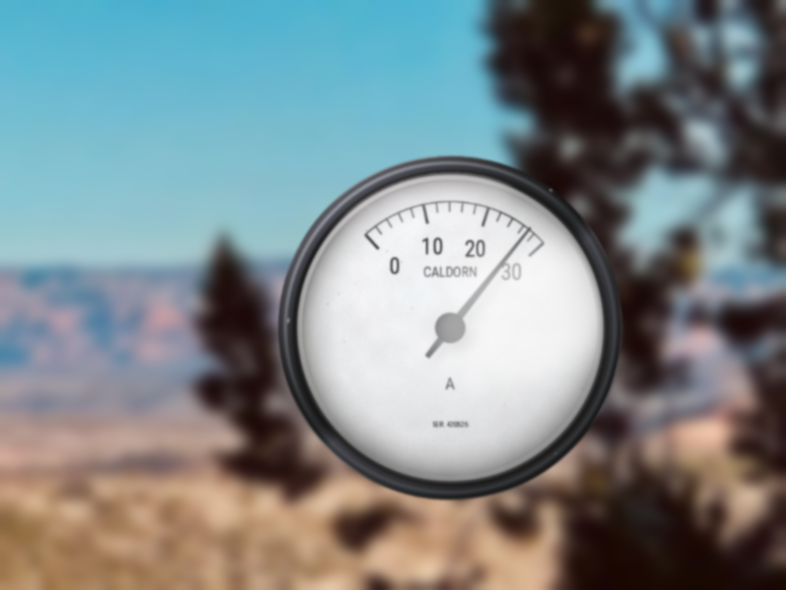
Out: 27
